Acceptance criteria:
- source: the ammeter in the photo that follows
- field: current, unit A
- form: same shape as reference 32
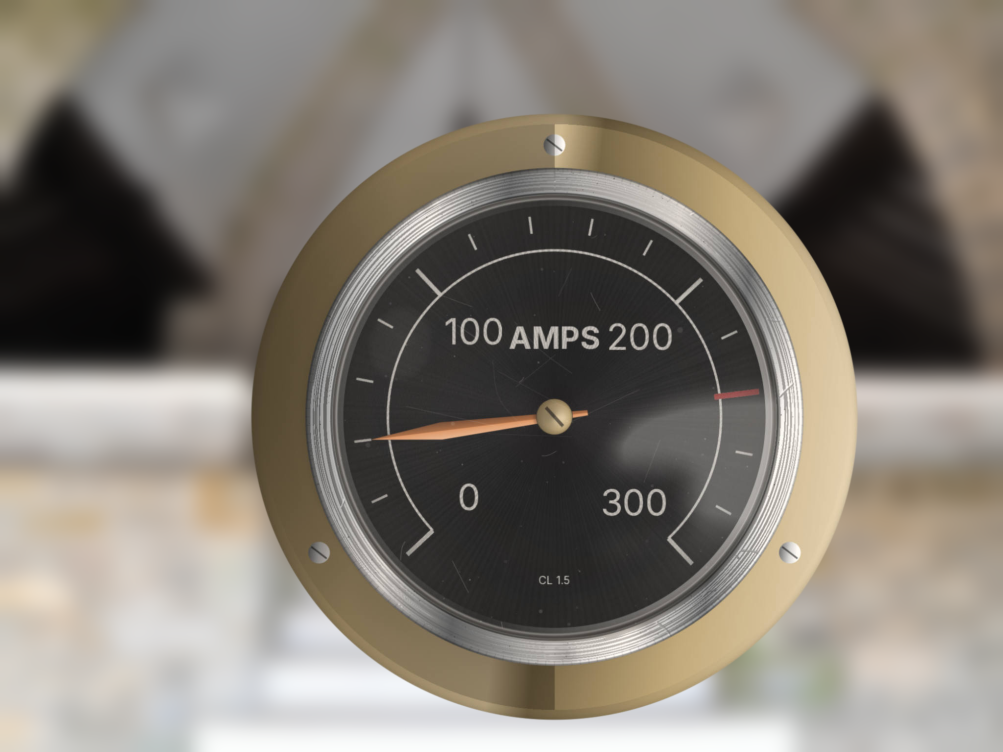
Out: 40
